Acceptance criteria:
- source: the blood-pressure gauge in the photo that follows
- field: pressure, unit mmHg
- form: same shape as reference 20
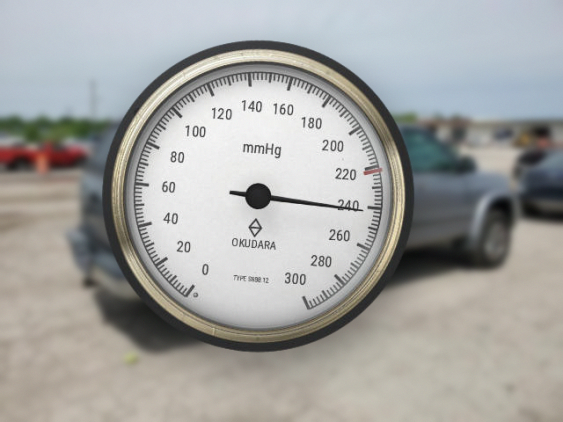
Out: 242
